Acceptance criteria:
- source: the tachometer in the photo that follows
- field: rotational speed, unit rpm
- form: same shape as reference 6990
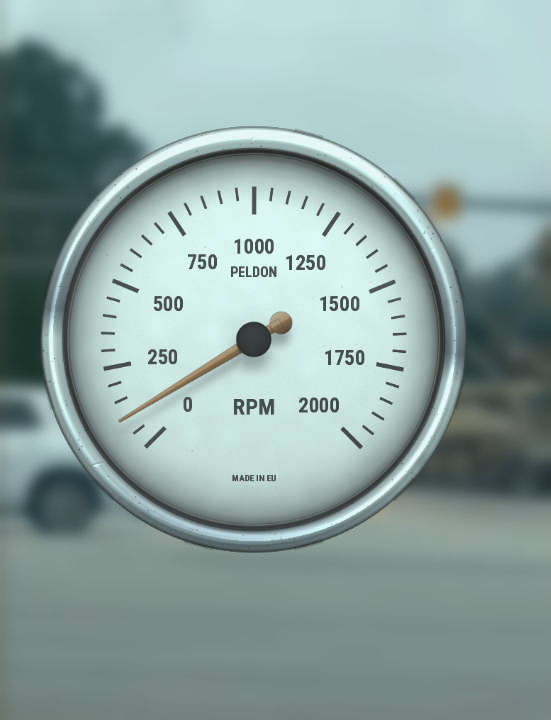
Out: 100
